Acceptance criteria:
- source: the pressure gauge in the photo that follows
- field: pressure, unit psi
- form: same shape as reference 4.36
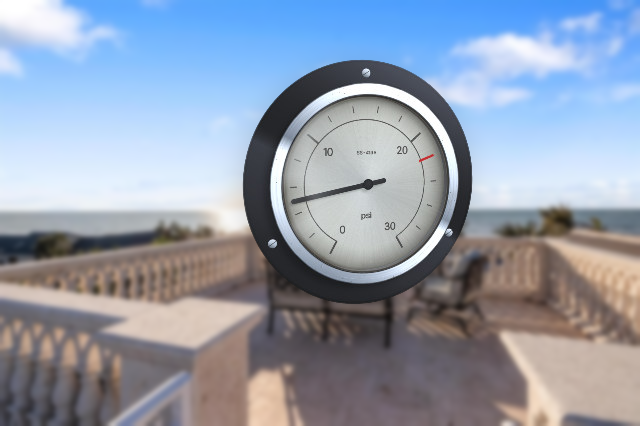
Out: 5
